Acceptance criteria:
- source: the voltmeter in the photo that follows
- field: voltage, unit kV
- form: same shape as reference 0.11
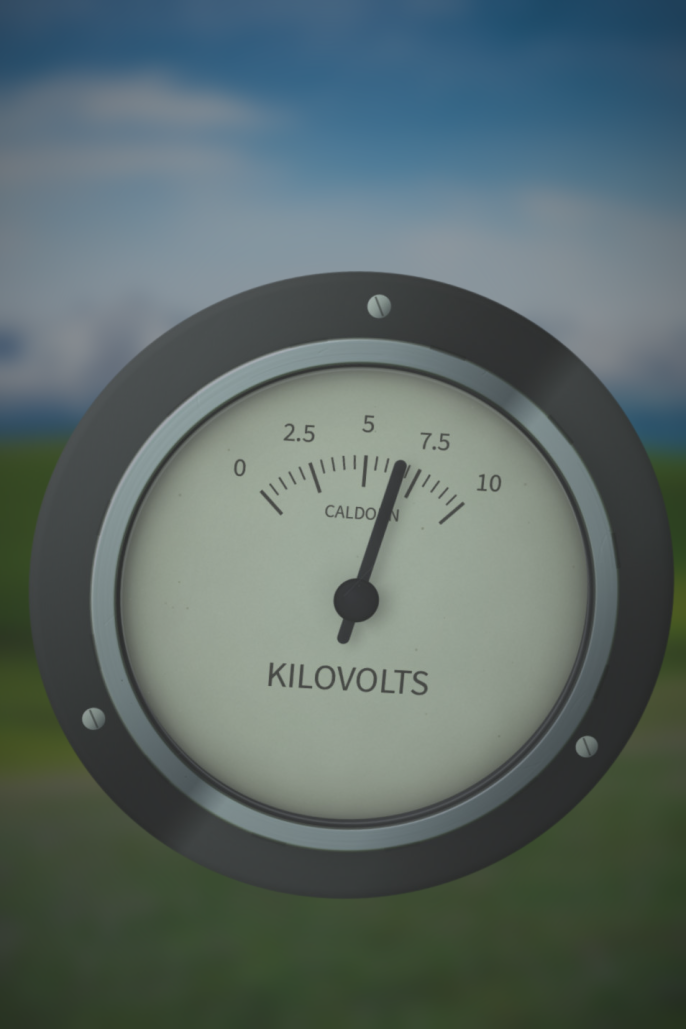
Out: 6.5
